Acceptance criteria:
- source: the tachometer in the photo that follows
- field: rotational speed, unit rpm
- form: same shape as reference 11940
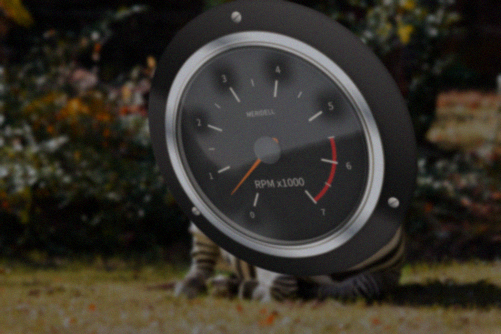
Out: 500
